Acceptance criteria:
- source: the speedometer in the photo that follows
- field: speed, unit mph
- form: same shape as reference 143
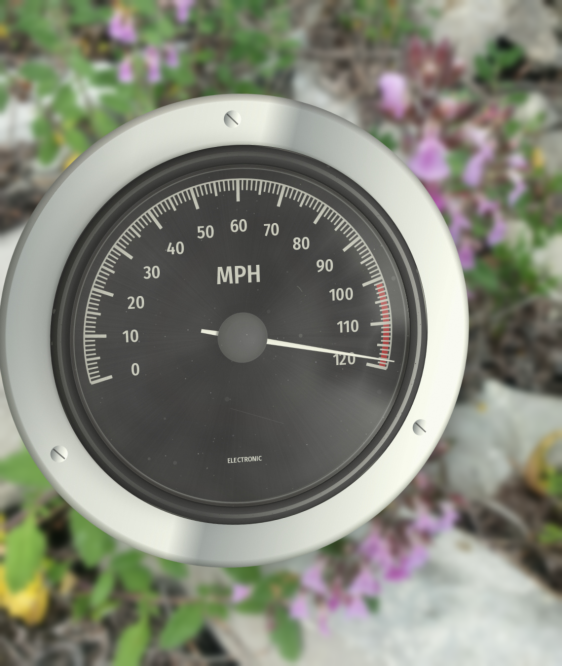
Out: 118
